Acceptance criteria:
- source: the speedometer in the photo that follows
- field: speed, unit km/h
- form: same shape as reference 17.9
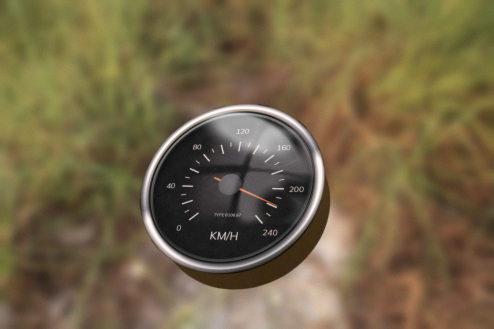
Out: 220
